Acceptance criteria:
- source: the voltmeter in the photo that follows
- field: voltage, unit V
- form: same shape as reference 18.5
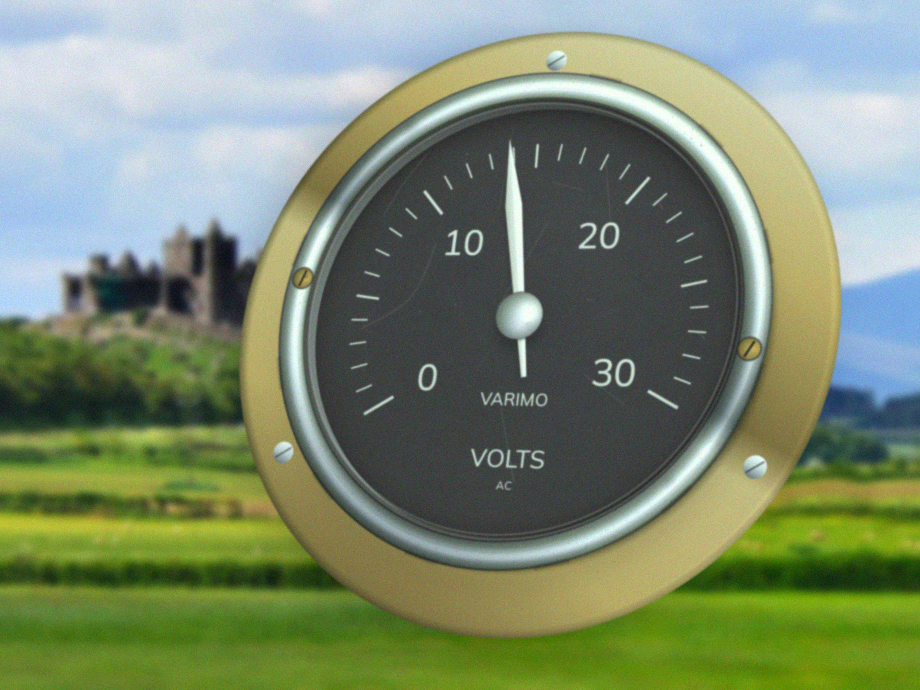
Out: 14
